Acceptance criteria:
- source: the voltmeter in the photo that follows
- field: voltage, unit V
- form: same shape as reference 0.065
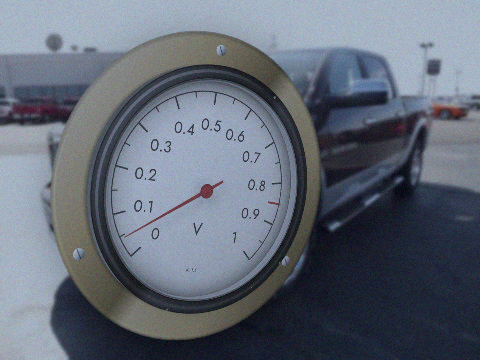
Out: 0.05
